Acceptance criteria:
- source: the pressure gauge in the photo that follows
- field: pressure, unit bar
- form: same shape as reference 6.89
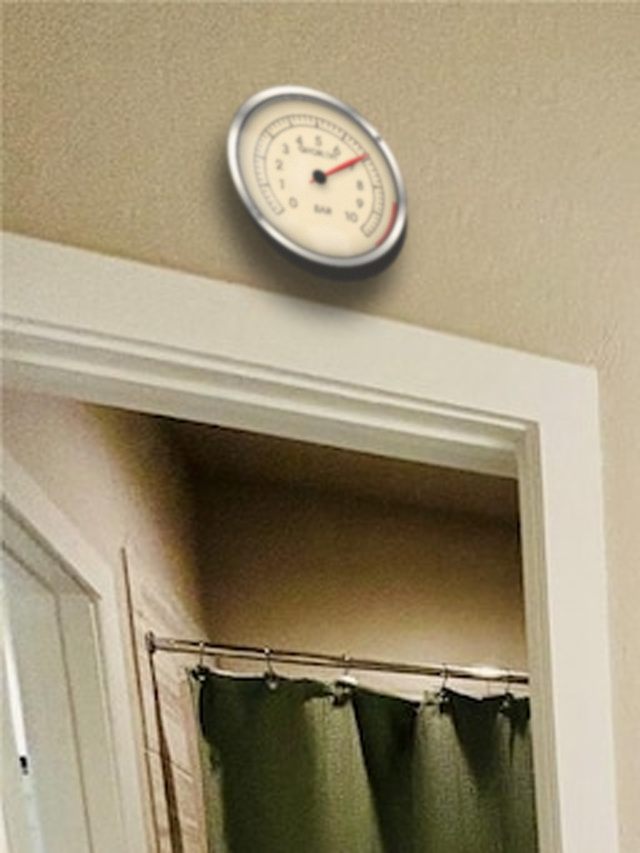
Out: 7
